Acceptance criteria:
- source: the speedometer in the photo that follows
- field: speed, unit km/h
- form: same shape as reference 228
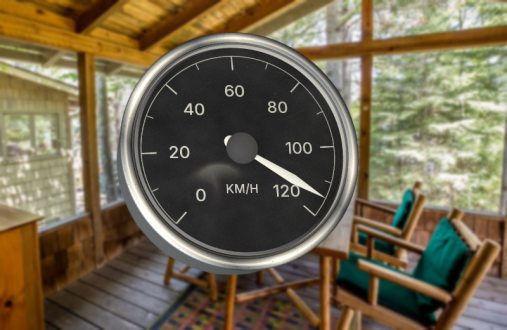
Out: 115
